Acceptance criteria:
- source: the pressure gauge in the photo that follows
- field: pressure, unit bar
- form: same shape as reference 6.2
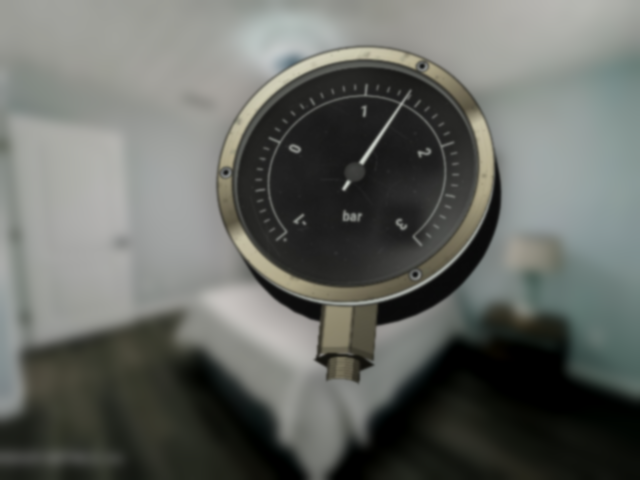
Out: 1.4
